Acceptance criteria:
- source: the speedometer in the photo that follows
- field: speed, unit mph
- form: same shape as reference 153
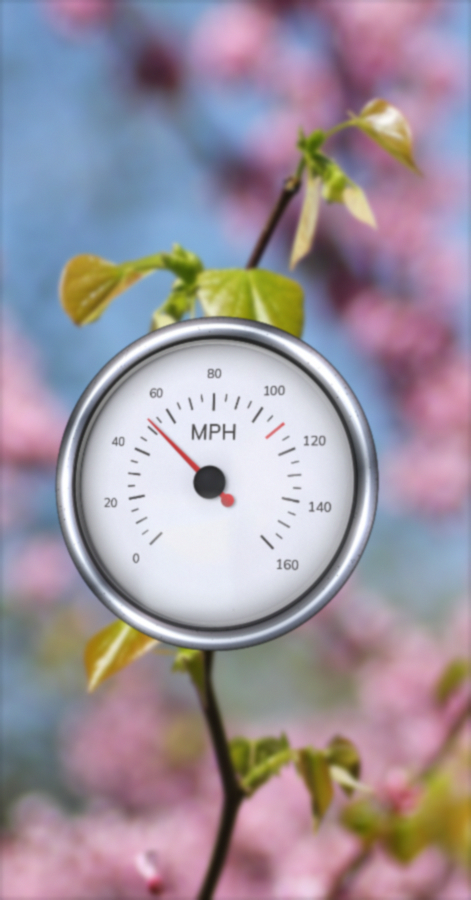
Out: 52.5
